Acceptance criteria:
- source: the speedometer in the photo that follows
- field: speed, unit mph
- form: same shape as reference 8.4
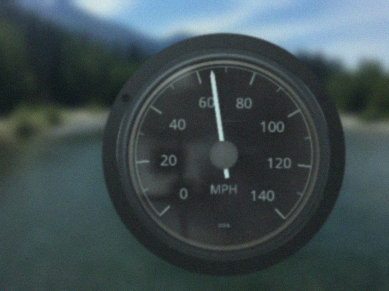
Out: 65
